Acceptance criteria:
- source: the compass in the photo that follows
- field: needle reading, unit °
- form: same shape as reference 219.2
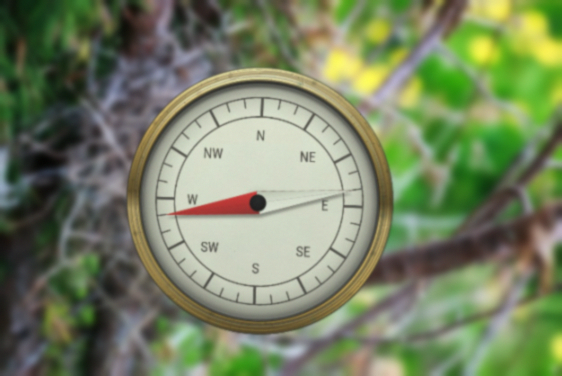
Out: 260
